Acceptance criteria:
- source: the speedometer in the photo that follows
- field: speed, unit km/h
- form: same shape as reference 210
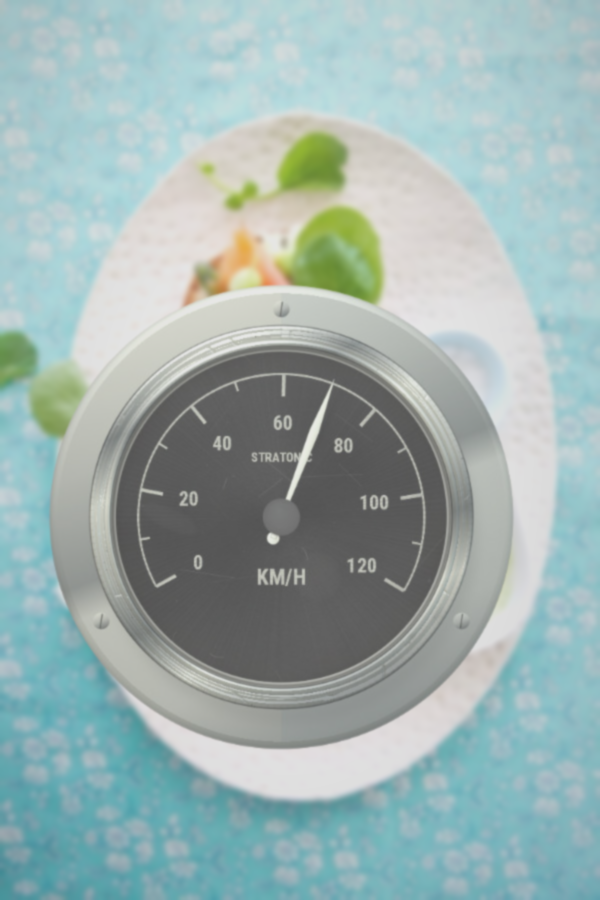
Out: 70
